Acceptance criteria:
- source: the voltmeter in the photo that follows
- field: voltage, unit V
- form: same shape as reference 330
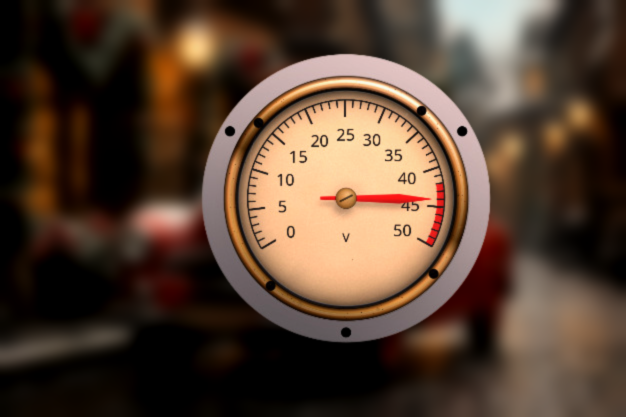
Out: 44
